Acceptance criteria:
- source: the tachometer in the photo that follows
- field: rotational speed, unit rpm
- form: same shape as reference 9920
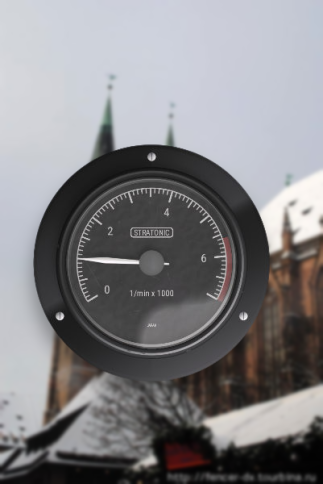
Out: 1000
